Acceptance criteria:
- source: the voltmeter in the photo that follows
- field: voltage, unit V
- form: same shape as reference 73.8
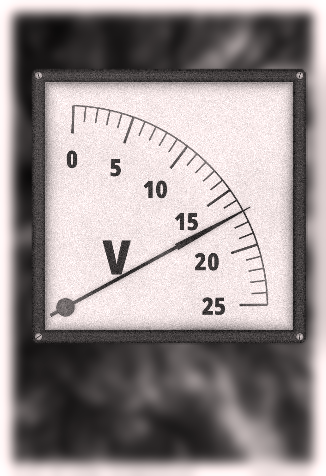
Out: 17
